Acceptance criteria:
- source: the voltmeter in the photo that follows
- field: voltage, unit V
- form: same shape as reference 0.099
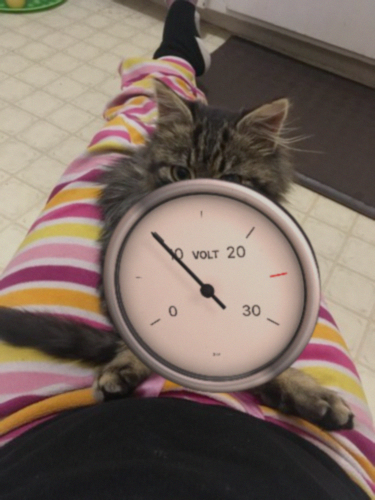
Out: 10
